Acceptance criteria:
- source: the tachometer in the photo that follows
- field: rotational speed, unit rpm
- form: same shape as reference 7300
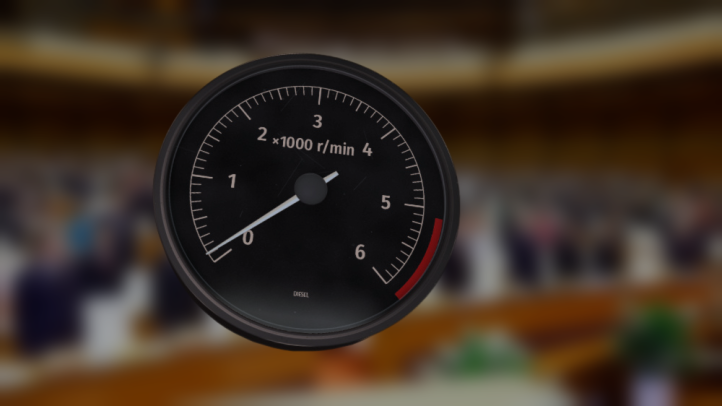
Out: 100
